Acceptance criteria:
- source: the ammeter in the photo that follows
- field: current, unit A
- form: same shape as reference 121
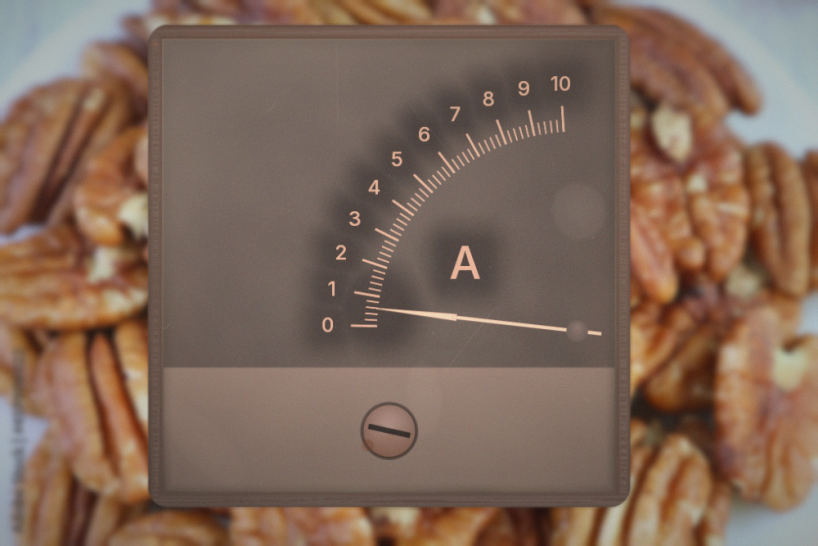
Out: 0.6
